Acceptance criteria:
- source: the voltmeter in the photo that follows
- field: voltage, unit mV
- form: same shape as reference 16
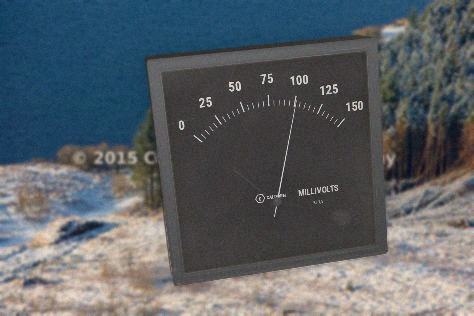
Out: 100
